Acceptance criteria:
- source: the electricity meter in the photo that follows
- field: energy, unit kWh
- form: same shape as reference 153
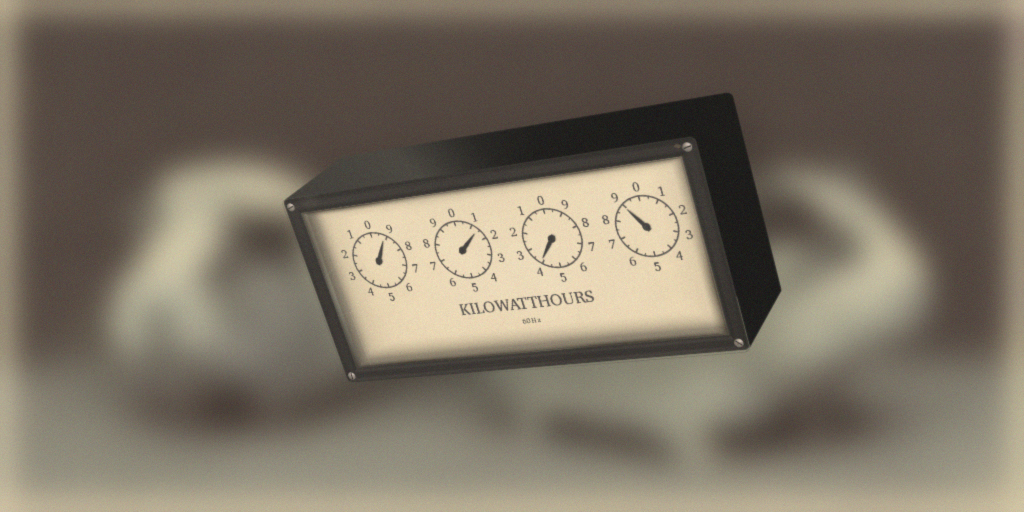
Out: 9139
